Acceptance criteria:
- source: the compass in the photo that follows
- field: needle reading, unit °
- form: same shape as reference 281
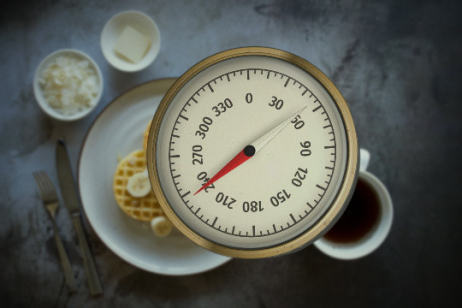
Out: 235
